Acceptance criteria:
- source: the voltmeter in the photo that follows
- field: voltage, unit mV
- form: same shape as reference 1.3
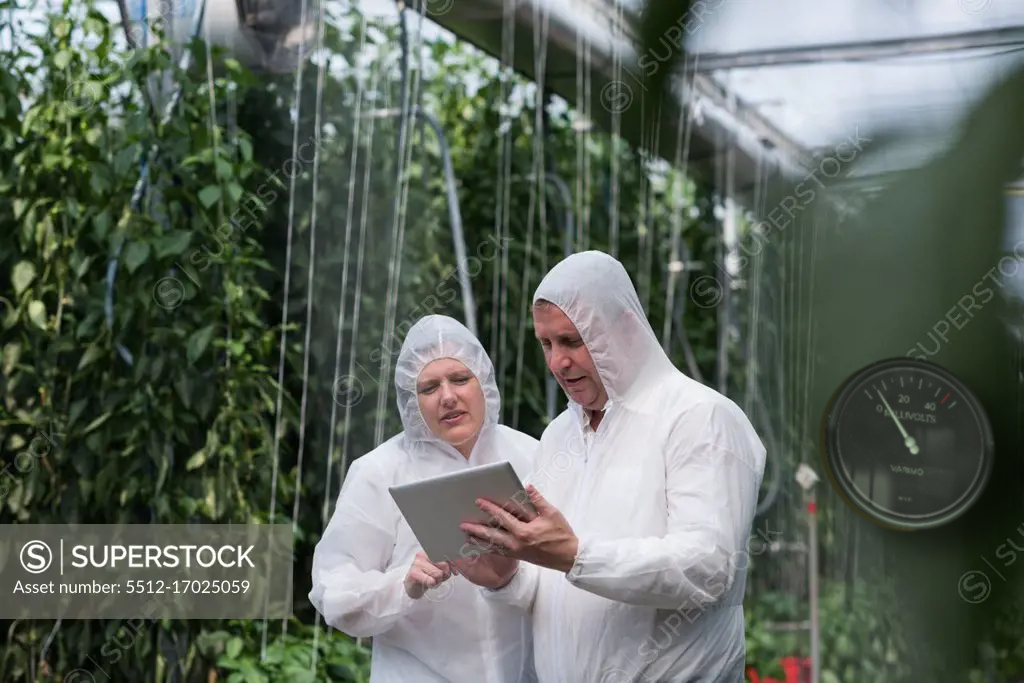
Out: 5
